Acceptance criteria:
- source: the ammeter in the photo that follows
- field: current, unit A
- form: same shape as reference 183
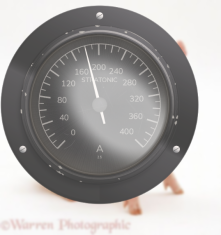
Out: 180
